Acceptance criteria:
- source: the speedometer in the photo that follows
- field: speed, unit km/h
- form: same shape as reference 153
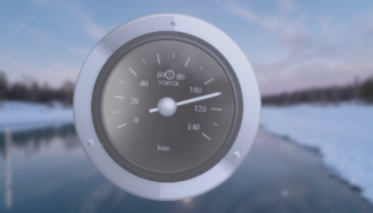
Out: 110
